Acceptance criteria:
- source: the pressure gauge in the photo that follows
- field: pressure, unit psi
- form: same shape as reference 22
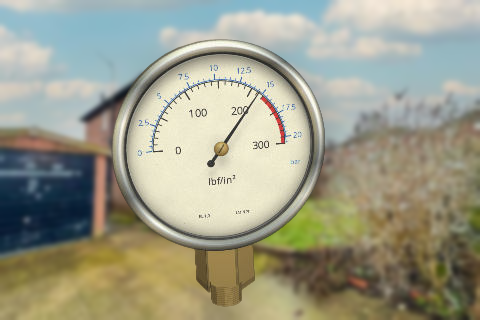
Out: 210
